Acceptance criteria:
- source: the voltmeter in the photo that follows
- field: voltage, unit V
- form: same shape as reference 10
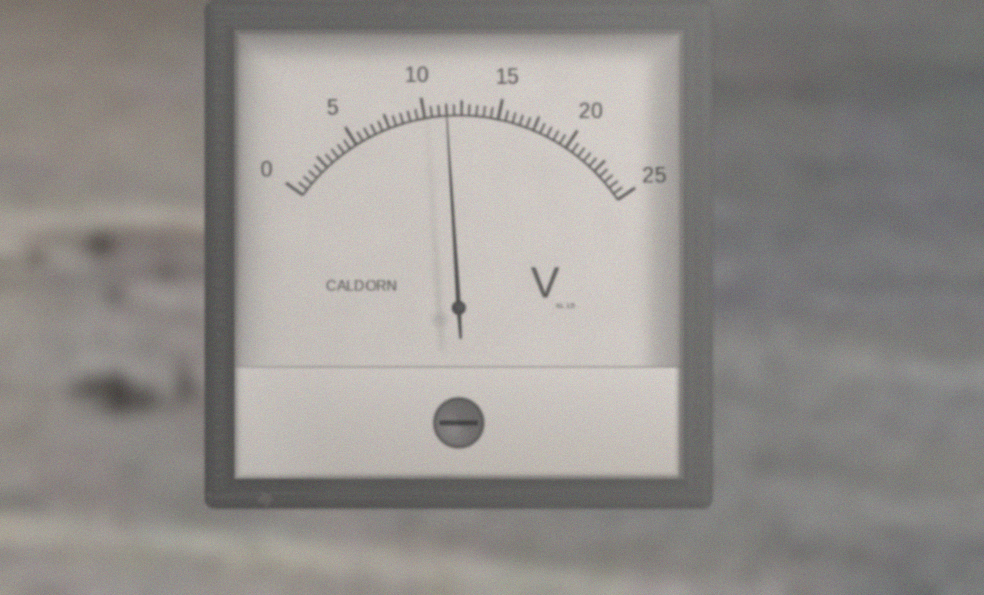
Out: 11.5
